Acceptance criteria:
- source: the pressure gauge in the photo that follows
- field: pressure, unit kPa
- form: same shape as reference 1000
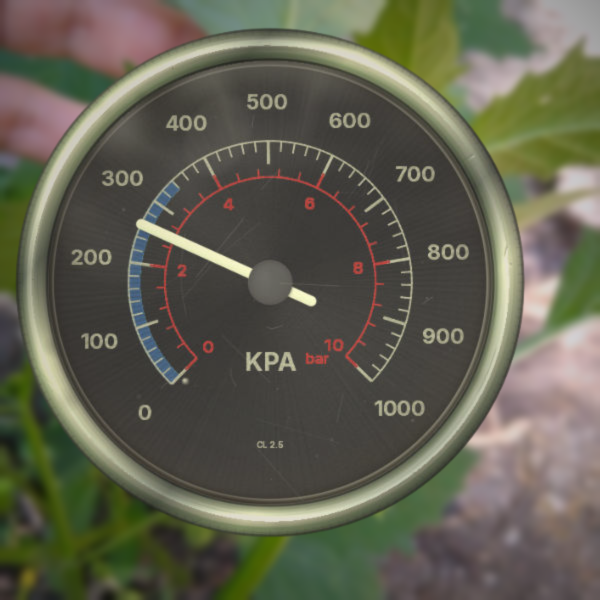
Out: 260
